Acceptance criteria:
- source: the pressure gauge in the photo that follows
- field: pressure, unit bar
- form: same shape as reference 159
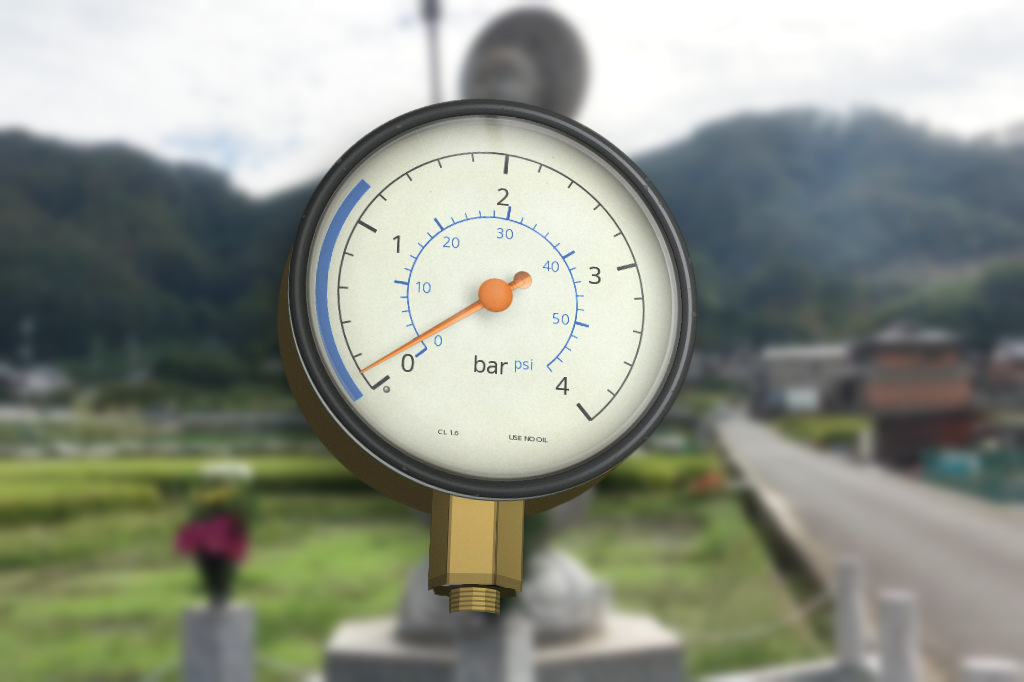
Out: 0.1
